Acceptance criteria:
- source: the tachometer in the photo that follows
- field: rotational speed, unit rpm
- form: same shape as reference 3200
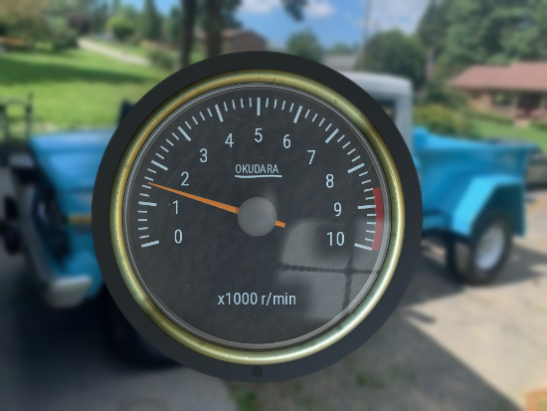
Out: 1500
